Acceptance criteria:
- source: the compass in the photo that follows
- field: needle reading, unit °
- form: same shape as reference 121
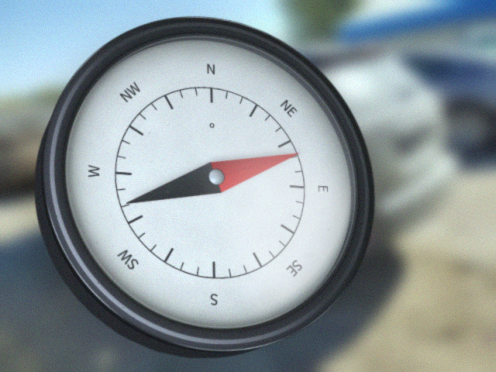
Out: 70
